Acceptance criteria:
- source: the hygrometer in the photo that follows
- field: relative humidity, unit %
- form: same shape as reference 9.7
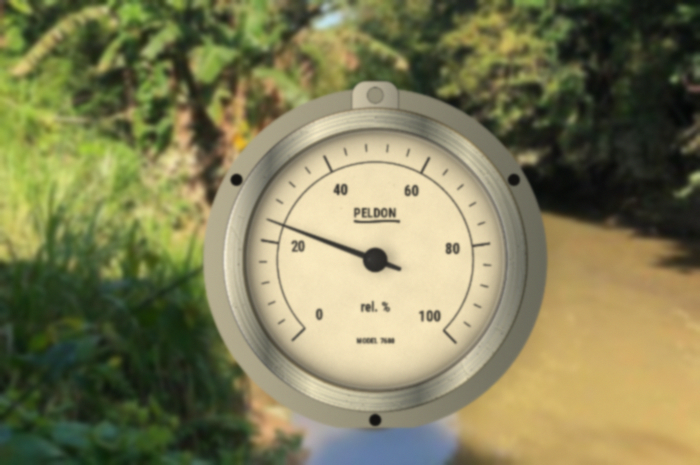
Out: 24
